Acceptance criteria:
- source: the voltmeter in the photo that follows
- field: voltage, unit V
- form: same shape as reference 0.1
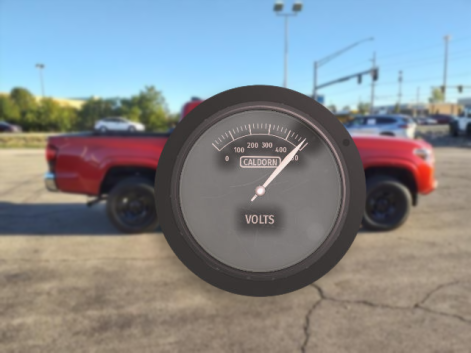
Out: 480
